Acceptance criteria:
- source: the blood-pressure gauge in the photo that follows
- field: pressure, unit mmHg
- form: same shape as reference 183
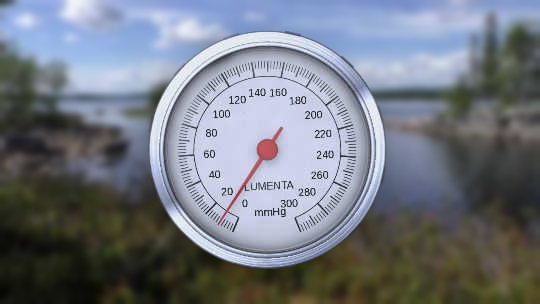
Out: 10
